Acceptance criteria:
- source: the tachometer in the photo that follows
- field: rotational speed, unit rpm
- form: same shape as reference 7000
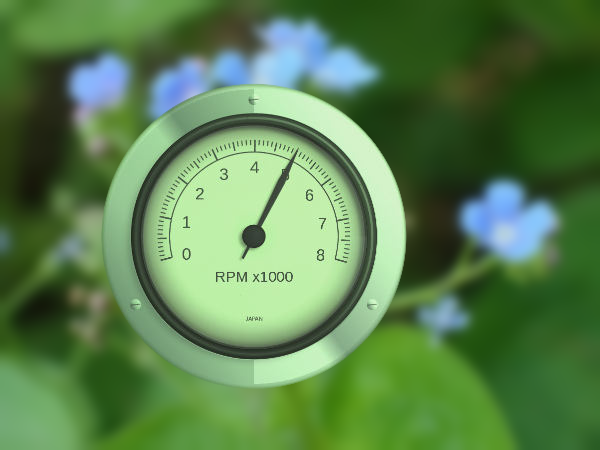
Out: 5000
